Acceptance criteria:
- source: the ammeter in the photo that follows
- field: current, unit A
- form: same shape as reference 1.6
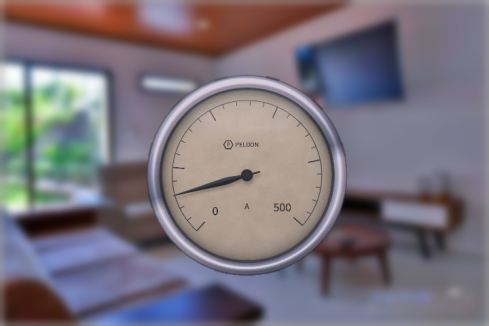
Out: 60
